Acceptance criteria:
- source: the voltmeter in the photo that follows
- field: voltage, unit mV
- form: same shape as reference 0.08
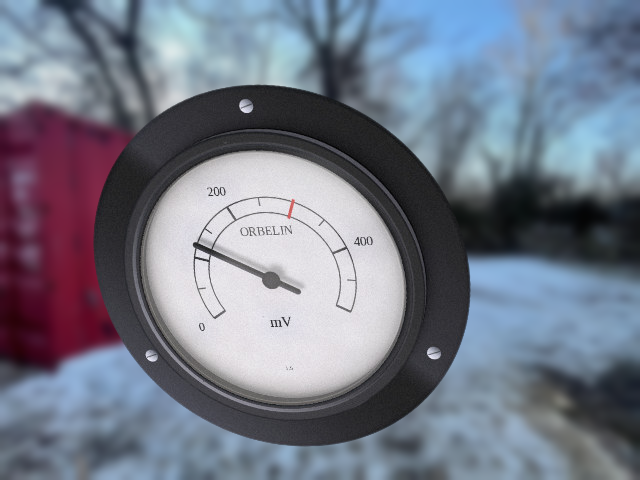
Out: 125
